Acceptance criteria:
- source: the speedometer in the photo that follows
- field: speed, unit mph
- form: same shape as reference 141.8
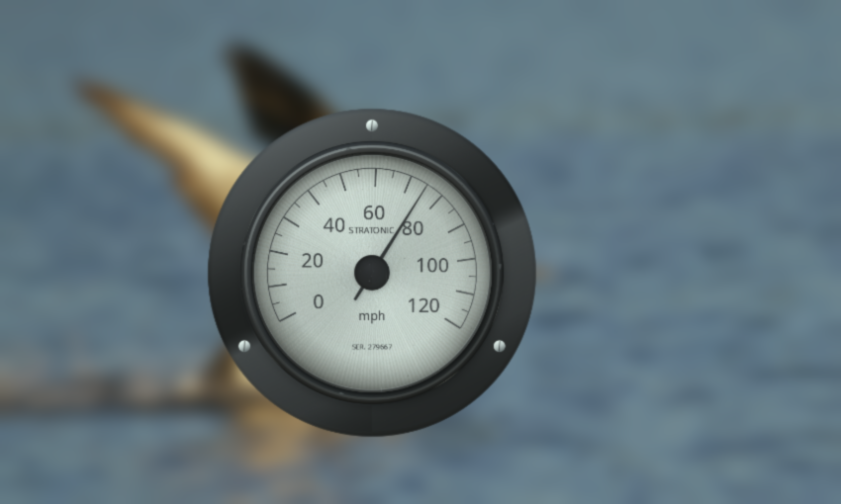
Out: 75
